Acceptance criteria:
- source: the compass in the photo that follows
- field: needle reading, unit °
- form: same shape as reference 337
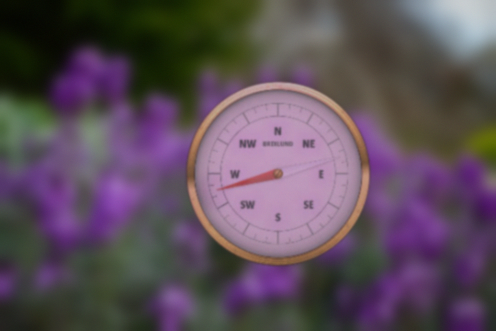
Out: 255
